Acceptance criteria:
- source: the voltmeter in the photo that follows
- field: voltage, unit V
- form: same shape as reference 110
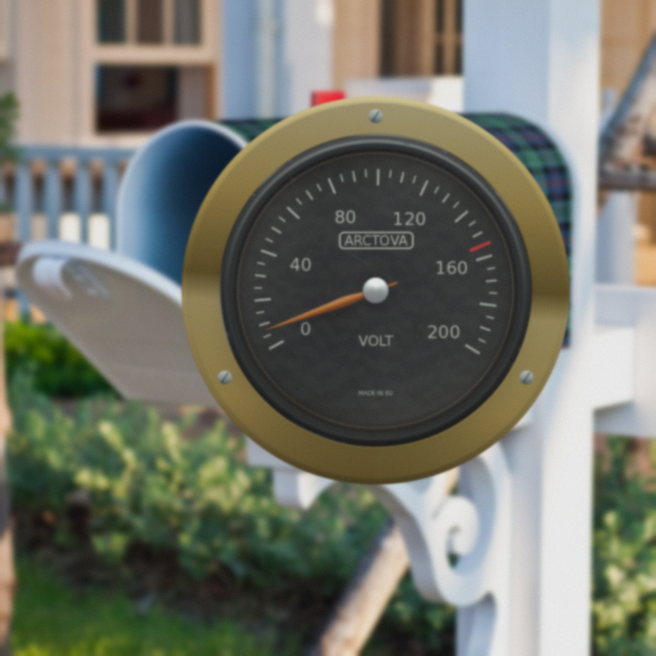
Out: 7.5
